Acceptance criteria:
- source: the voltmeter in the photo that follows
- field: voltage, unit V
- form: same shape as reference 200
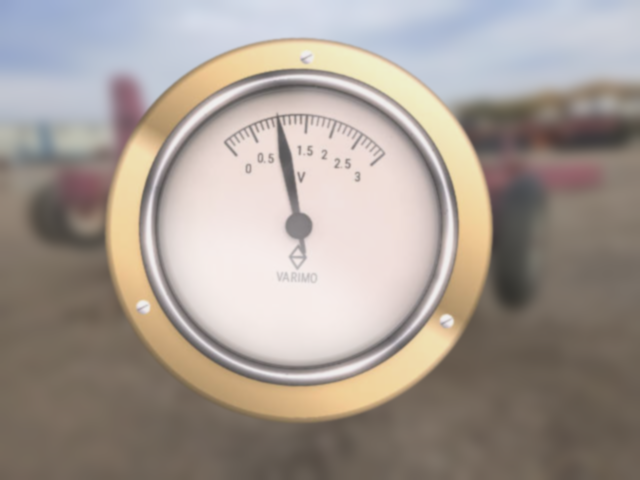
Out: 1
